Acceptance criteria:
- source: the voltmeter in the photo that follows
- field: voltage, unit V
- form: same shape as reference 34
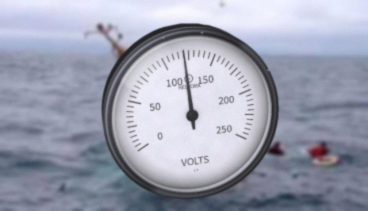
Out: 120
